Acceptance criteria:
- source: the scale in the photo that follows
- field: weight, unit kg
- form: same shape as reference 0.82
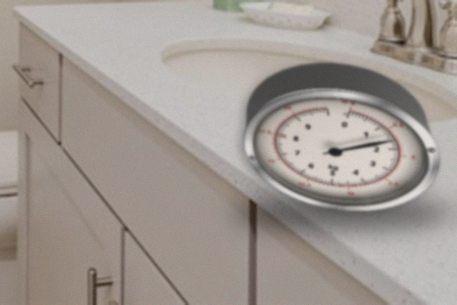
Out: 1.5
